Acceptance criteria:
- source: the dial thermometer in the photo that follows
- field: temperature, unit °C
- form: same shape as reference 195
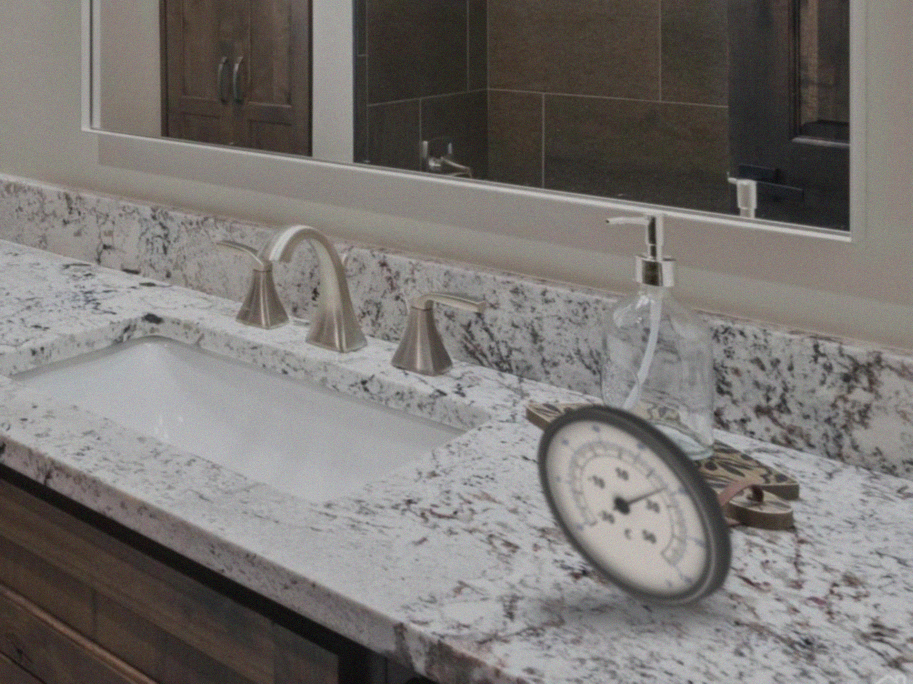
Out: 25
